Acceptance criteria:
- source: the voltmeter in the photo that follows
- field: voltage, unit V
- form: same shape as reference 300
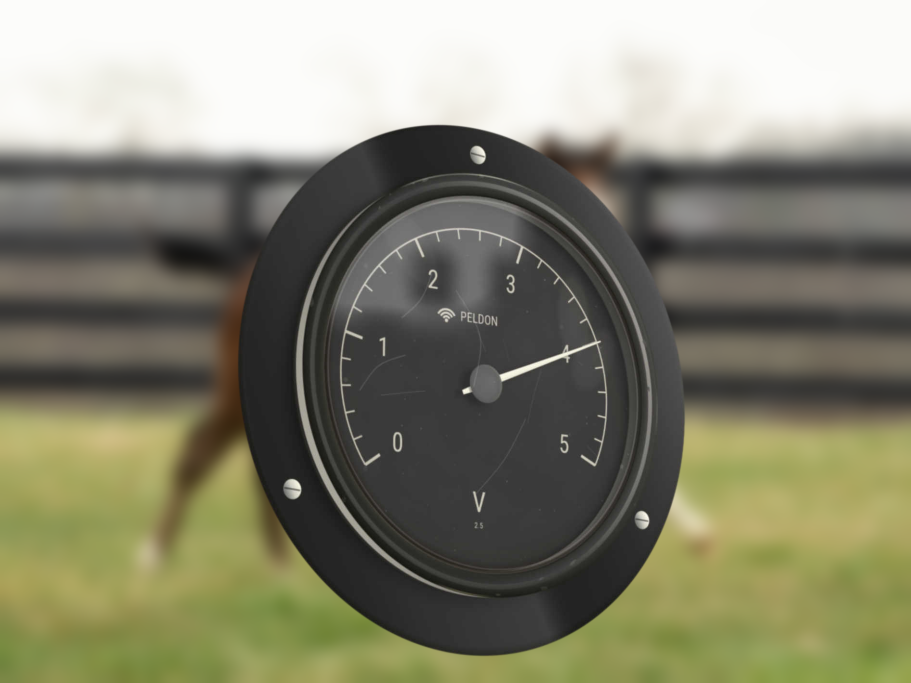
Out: 4
